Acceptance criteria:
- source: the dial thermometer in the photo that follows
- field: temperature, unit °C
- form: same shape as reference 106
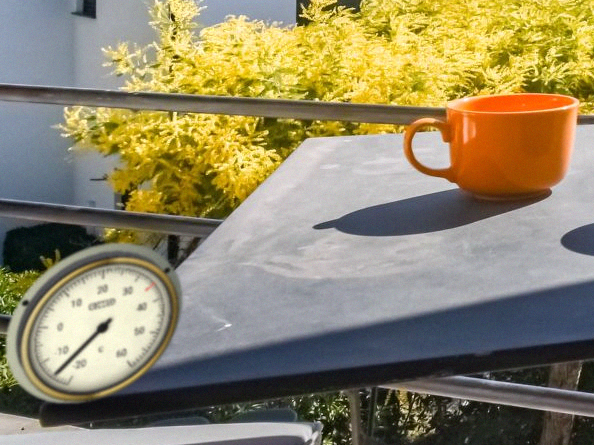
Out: -15
